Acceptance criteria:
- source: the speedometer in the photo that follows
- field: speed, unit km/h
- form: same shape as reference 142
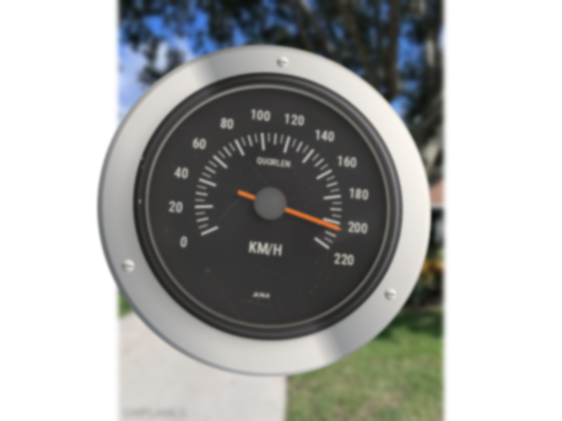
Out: 205
